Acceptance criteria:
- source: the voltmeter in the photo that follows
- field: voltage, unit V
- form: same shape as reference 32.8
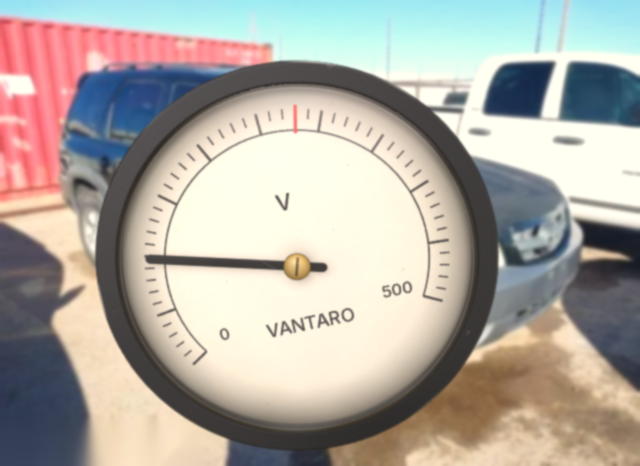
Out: 100
